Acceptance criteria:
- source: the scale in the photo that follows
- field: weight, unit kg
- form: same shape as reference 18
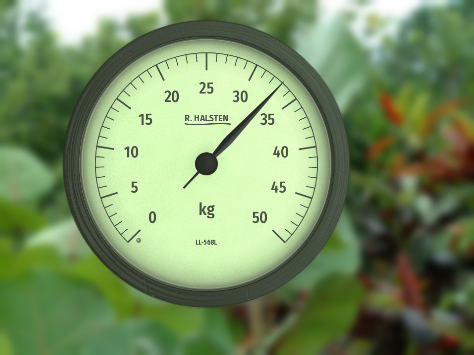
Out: 33
